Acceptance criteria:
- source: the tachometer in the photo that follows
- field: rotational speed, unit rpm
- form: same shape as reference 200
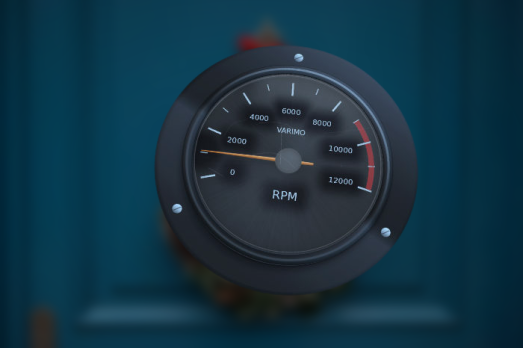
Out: 1000
